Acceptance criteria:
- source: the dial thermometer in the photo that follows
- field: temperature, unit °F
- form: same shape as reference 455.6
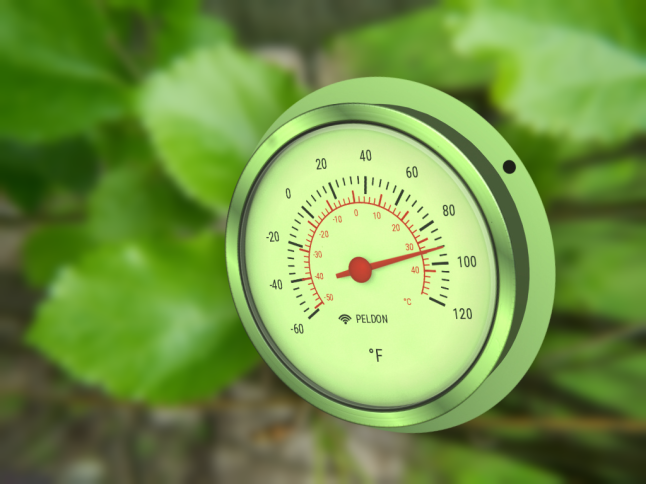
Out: 92
